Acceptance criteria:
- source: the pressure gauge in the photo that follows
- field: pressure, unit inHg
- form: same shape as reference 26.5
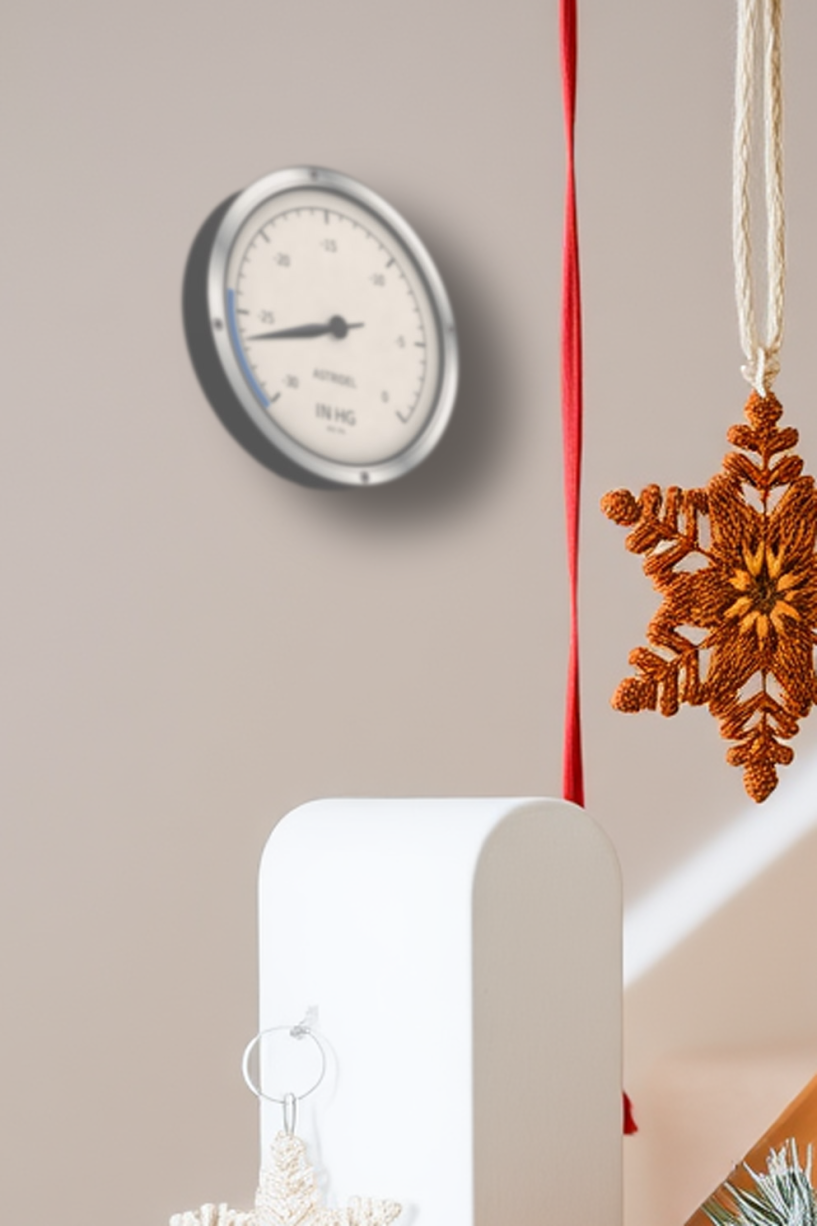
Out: -26.5
